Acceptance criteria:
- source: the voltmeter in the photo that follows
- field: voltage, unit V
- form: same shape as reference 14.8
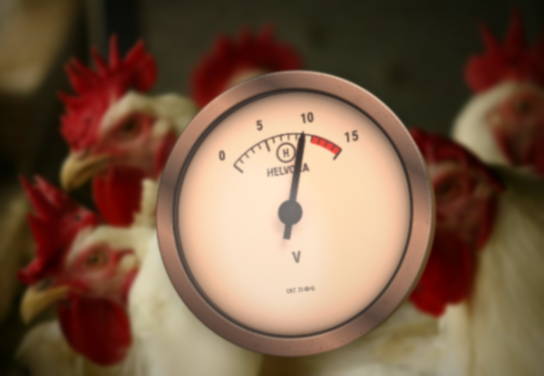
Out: 10
